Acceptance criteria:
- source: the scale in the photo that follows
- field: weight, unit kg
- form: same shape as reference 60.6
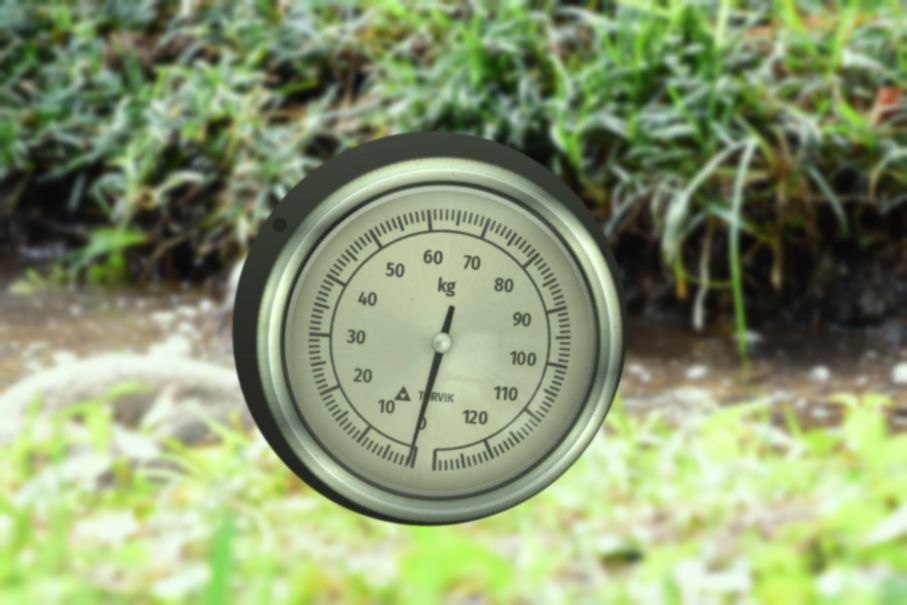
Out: 1
